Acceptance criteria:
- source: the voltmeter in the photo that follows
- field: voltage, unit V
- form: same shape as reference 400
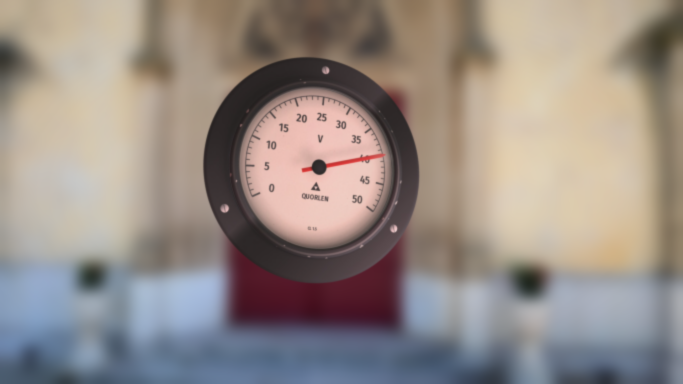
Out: 40
